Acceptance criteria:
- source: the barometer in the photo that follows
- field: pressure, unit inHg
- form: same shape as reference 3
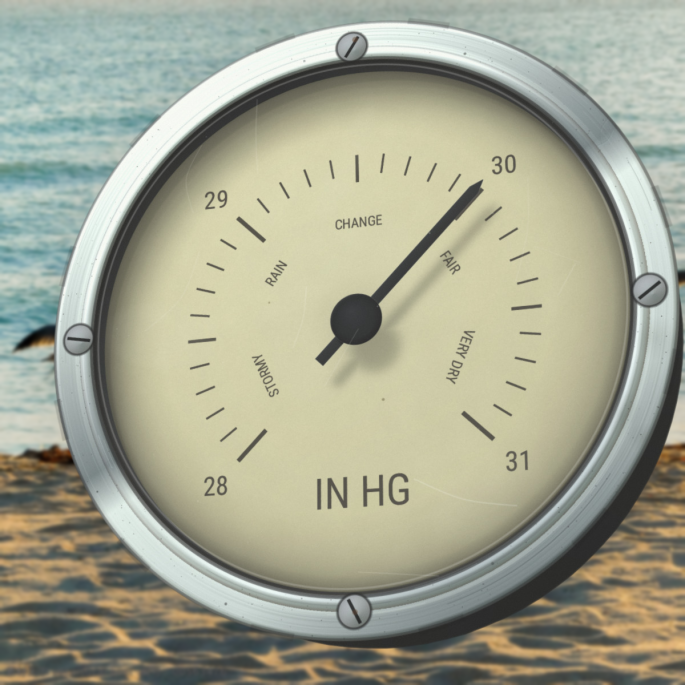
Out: 30
